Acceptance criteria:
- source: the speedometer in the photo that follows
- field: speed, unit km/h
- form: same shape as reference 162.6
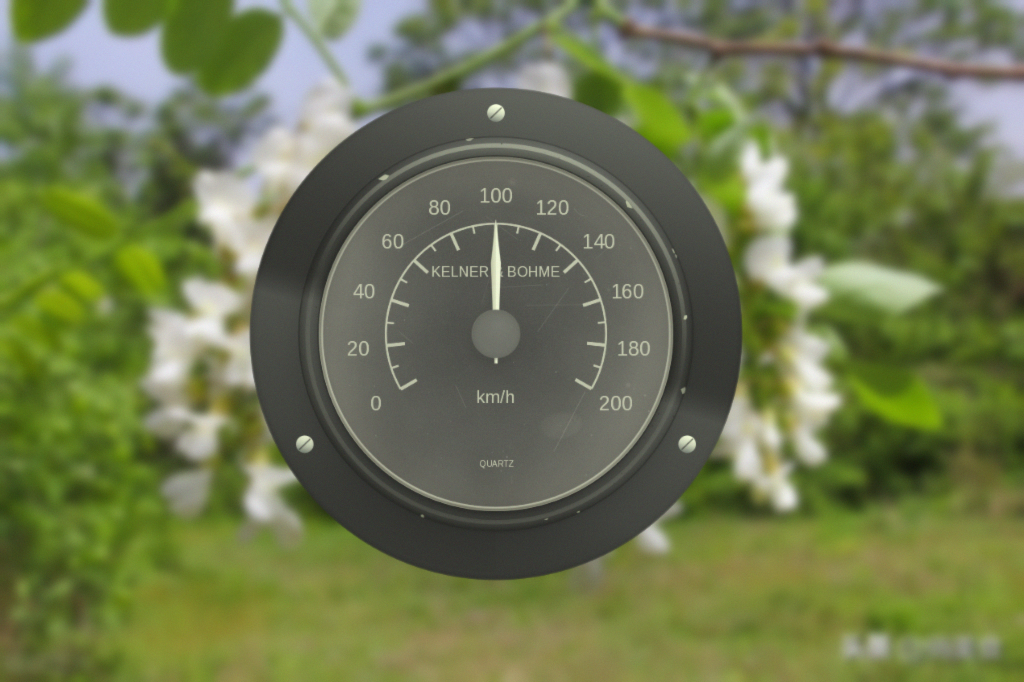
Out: 100
